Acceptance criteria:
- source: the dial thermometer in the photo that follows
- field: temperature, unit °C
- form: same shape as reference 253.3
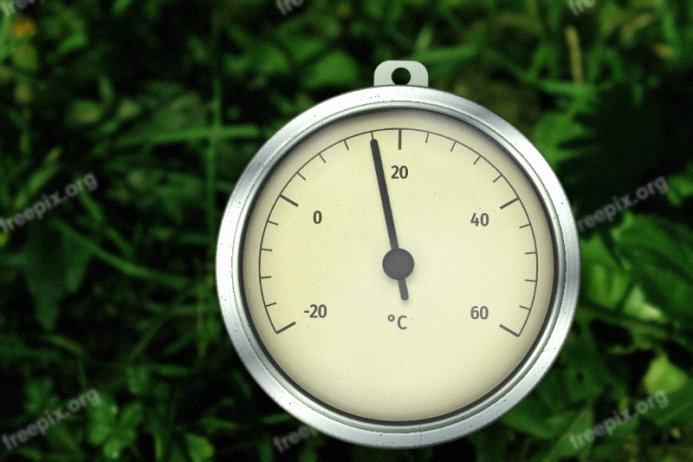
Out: 16
